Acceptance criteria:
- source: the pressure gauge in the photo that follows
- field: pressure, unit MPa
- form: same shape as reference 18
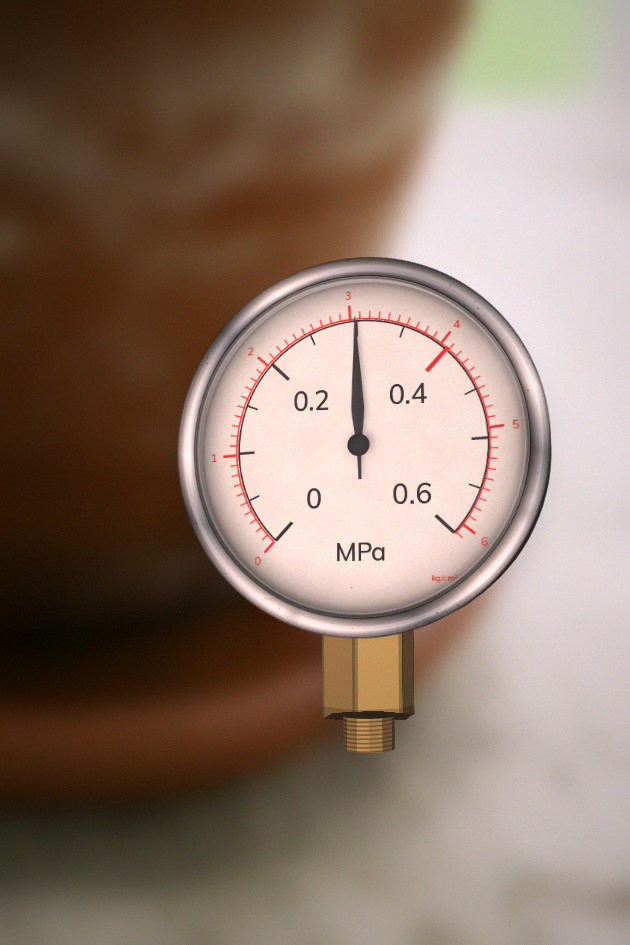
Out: 0.3
